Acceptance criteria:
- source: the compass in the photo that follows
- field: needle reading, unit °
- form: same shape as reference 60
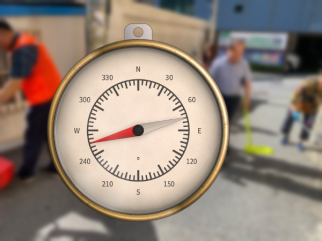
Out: 255
